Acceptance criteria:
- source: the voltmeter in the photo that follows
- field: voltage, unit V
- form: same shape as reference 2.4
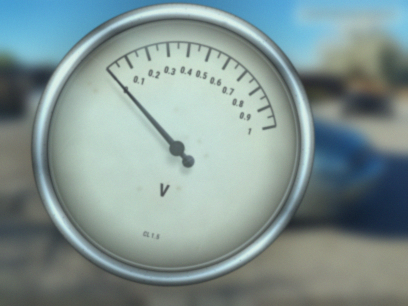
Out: 0
